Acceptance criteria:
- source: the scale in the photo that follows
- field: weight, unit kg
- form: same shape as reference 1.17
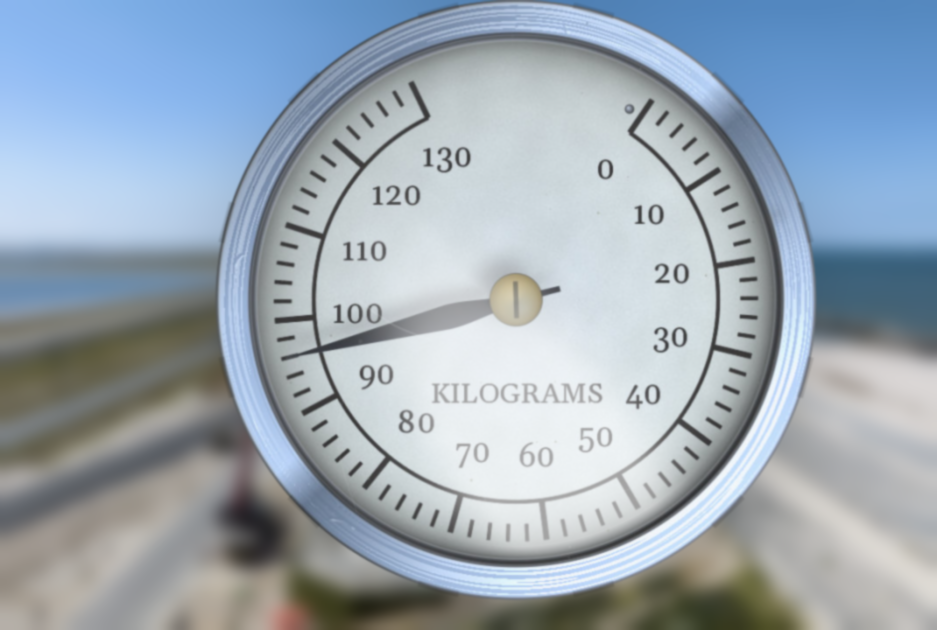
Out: 96
